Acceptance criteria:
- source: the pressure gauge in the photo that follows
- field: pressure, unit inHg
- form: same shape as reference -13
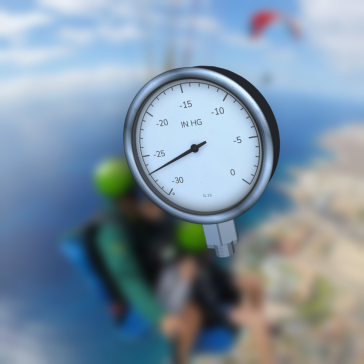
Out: -27
